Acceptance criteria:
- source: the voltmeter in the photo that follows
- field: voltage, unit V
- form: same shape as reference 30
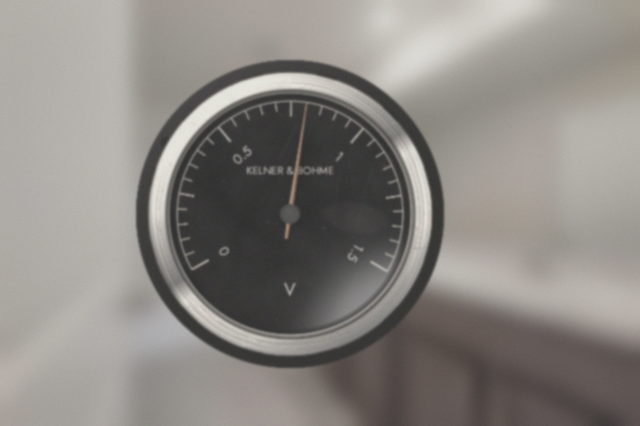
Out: 0.8
